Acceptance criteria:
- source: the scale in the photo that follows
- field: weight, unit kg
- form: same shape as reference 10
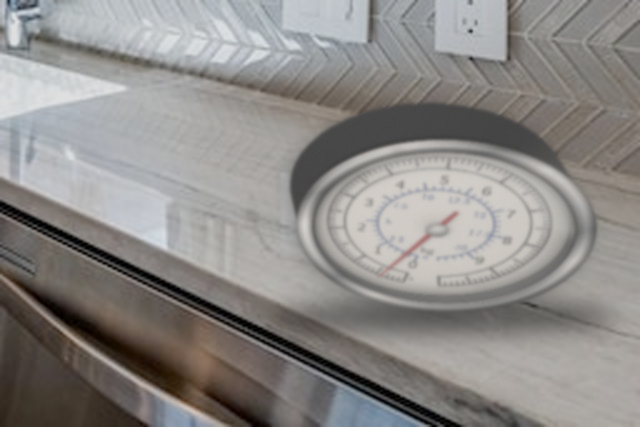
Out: 0.5
